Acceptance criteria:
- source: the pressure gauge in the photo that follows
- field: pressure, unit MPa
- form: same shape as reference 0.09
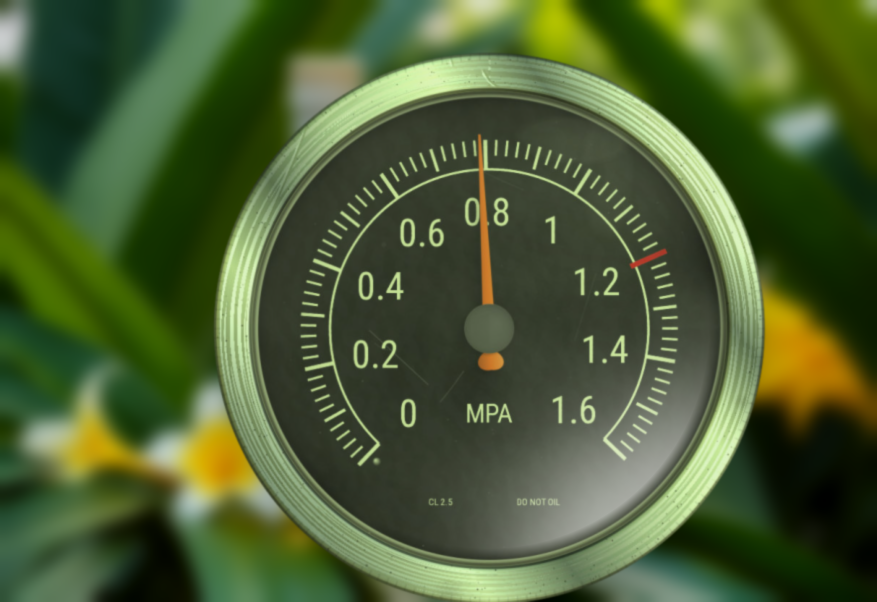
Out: 0.79
